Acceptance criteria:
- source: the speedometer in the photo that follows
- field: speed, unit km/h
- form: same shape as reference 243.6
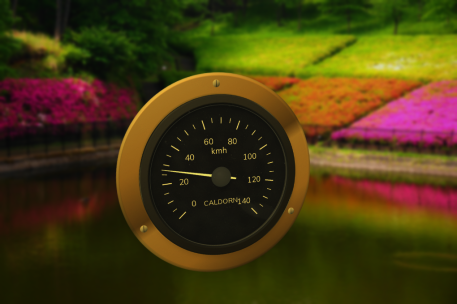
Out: 27.5
